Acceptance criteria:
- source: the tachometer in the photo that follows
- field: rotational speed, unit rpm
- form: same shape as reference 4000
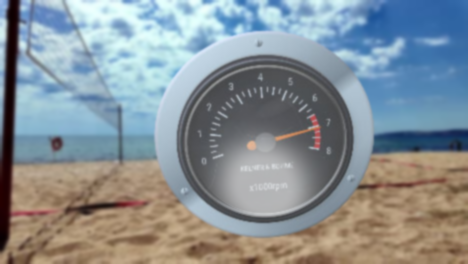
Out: 7000
